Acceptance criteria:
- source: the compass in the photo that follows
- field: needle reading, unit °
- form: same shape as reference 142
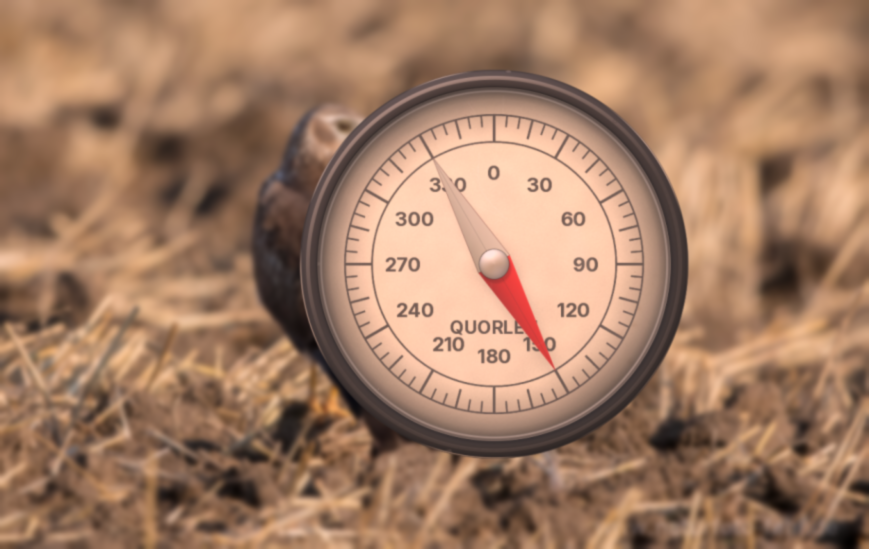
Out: 150
